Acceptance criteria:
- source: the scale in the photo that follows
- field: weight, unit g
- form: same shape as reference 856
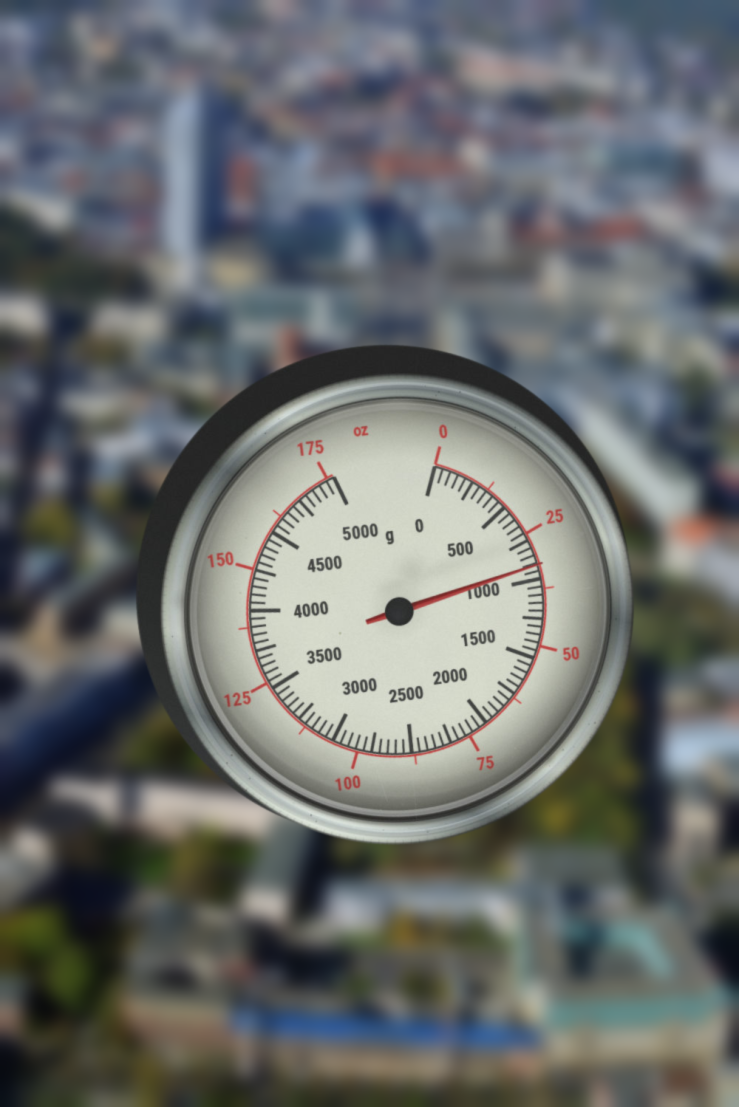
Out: 900
